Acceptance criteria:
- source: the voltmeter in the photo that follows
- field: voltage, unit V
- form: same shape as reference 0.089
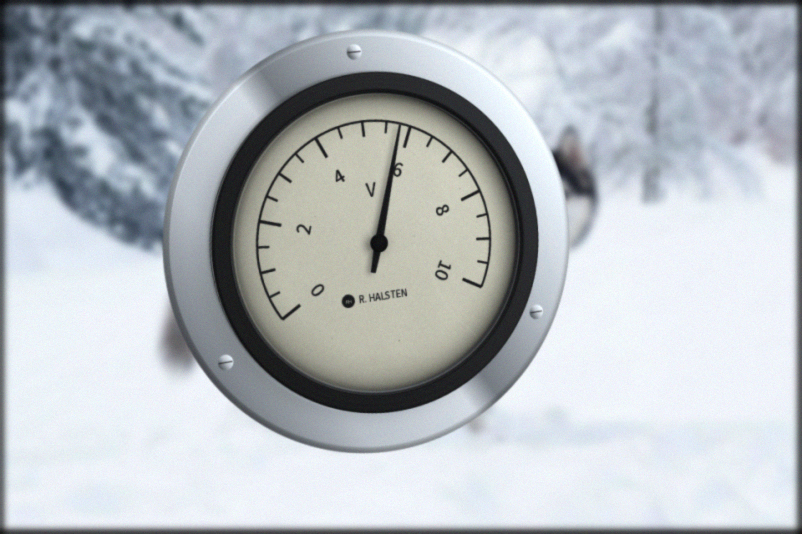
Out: 5.75
